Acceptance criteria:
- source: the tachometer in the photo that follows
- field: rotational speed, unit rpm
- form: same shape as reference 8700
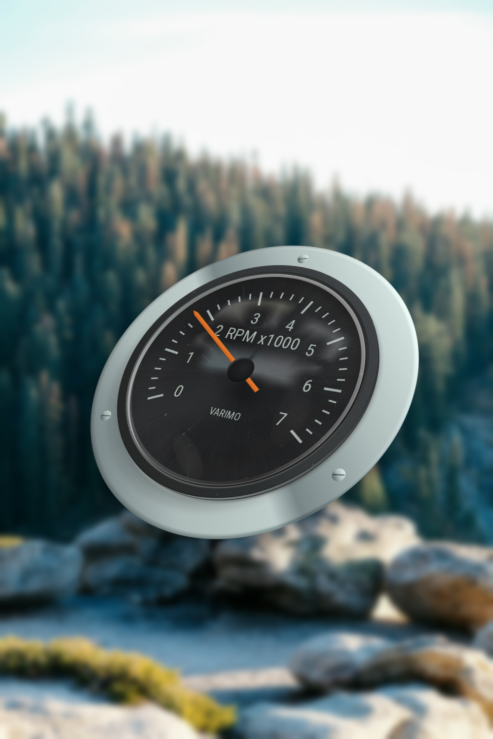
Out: 1800
